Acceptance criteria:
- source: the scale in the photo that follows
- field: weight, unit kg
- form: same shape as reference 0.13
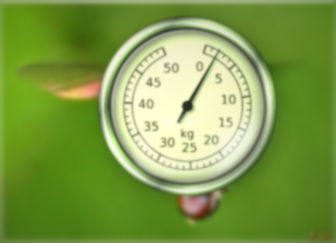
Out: 2
